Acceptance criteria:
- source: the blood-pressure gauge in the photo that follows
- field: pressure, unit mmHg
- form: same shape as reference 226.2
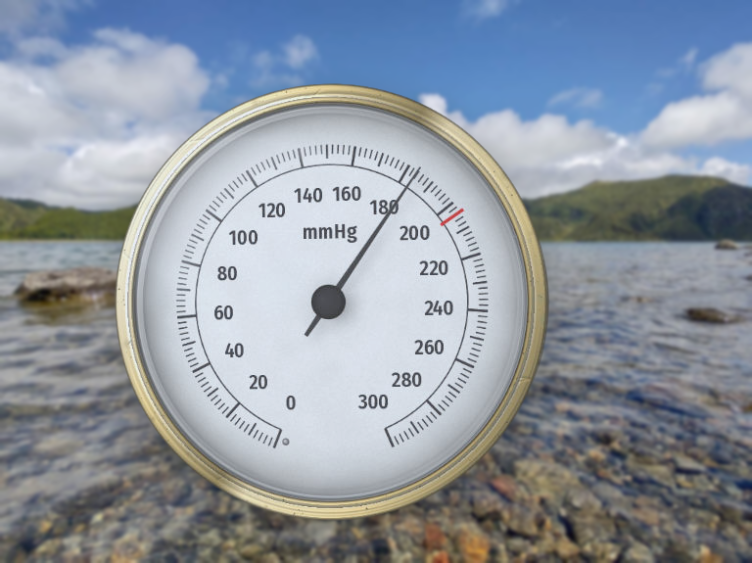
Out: 184
